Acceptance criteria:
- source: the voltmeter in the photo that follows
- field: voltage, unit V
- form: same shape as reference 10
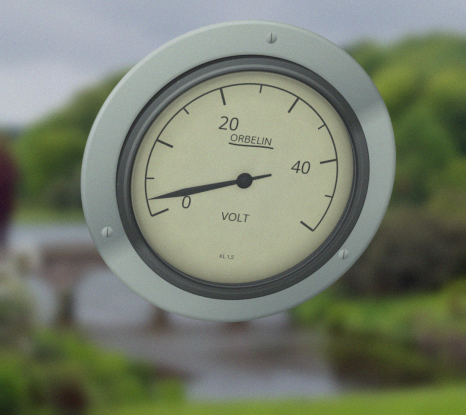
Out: 2.5
